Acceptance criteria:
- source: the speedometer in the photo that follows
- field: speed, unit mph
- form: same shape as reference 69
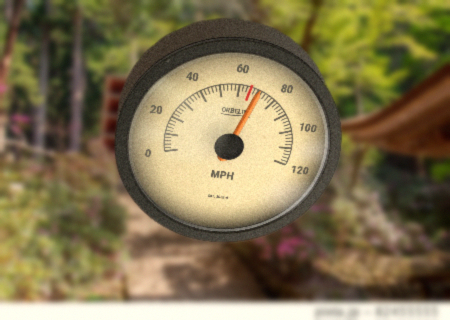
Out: 70
